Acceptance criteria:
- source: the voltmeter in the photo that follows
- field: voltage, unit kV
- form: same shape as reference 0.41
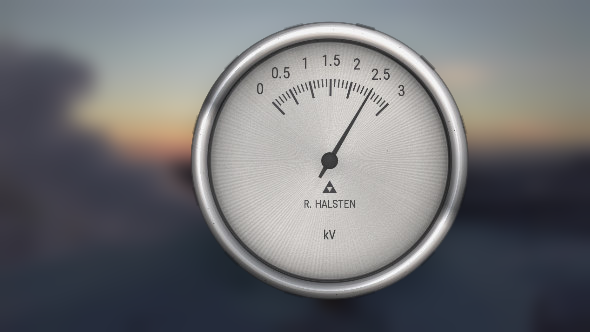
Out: 2.5
